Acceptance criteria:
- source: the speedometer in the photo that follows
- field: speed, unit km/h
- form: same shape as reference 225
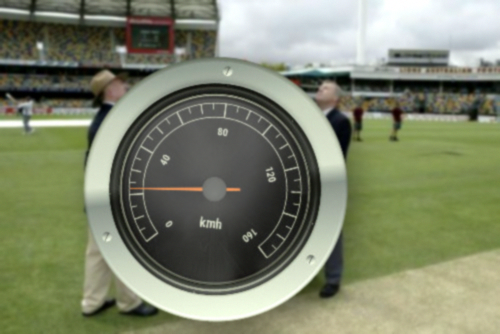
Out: 22.5
